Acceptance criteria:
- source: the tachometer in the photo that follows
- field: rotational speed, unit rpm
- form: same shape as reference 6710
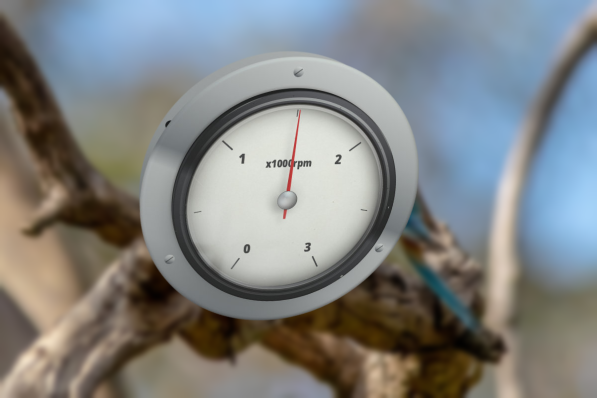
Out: 1500
